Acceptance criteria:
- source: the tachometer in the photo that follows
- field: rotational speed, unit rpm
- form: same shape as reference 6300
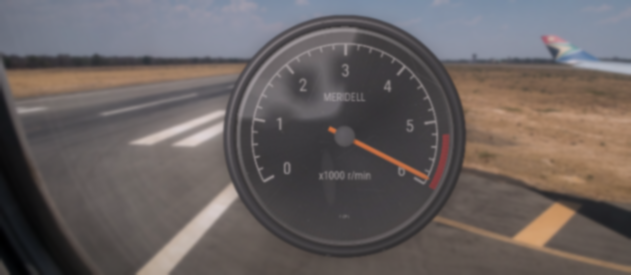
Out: 5900
